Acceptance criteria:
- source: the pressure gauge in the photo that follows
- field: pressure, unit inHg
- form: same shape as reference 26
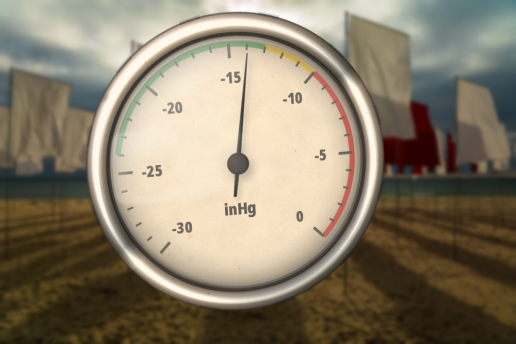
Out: -14
